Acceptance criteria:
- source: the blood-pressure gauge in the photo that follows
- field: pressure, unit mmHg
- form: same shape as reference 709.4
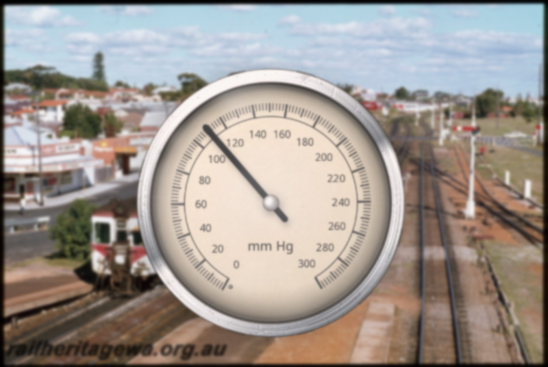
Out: 110
